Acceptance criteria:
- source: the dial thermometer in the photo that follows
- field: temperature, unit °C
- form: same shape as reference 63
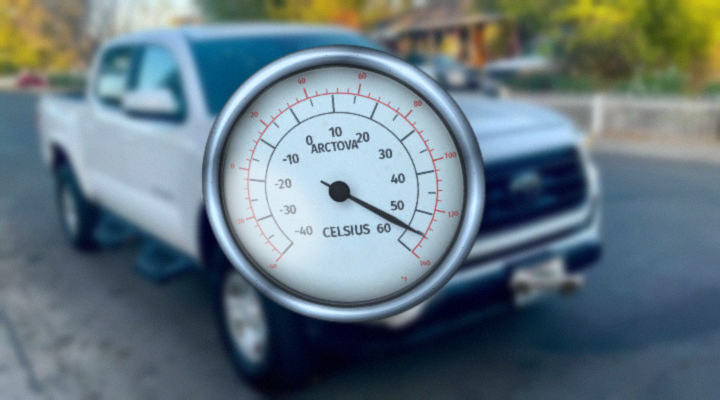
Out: 55
